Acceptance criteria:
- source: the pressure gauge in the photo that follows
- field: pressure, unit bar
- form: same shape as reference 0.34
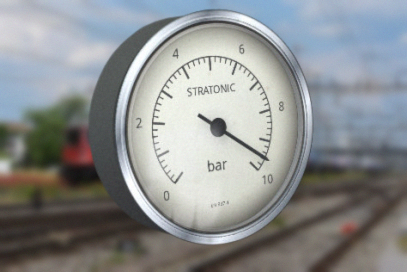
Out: 9.6
